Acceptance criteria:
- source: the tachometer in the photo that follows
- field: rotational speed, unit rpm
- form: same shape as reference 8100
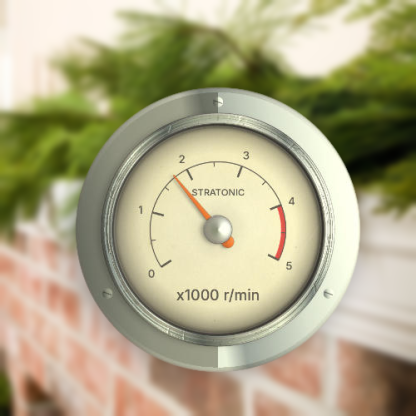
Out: 1750
